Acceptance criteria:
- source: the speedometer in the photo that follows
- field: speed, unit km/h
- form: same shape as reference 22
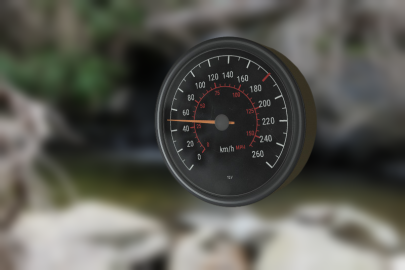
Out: 50
